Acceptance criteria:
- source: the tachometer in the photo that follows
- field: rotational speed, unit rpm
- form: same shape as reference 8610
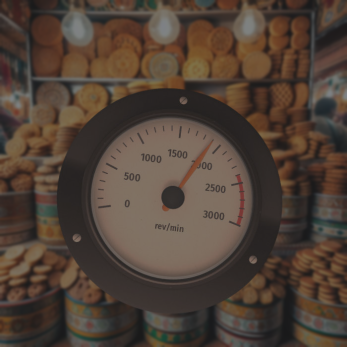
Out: 1900
